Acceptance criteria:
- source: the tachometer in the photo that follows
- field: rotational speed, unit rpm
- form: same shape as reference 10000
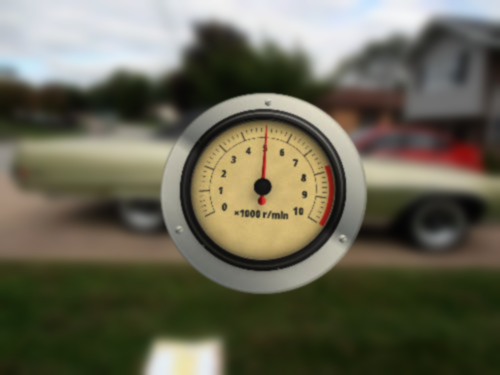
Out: 5000
